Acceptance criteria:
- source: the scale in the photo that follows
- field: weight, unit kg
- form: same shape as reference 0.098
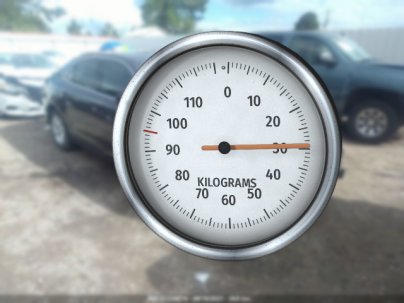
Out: 29
